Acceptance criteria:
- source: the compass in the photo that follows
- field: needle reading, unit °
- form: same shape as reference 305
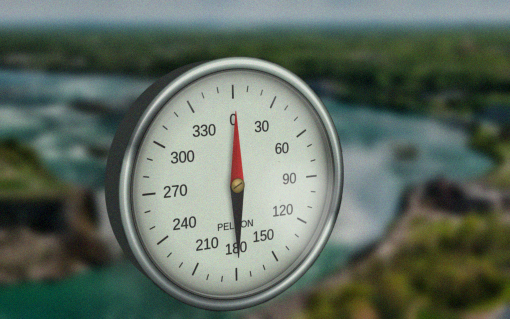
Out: 0
